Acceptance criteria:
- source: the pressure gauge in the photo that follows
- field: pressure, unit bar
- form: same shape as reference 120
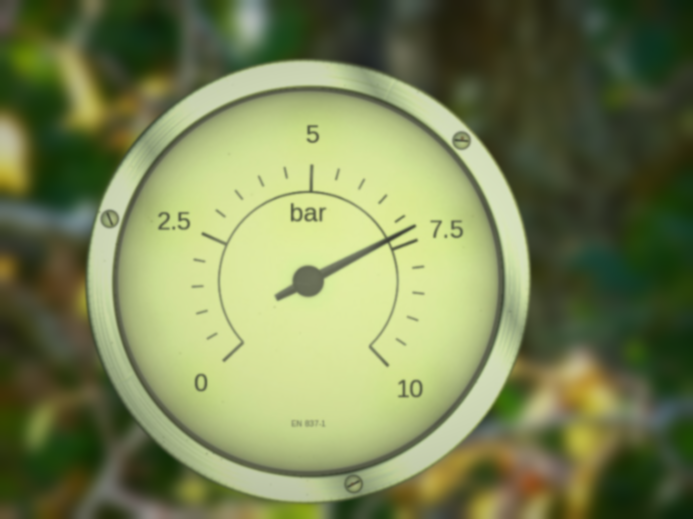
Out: 7.25
